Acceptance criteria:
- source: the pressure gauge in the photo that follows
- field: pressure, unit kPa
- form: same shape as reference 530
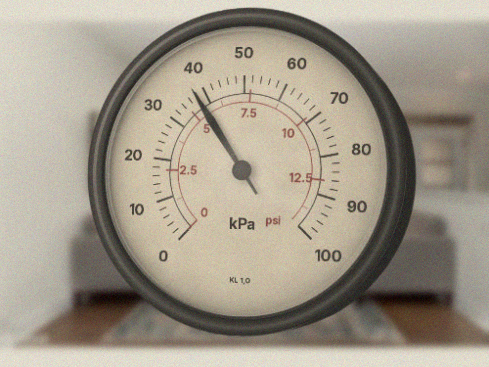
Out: 38
